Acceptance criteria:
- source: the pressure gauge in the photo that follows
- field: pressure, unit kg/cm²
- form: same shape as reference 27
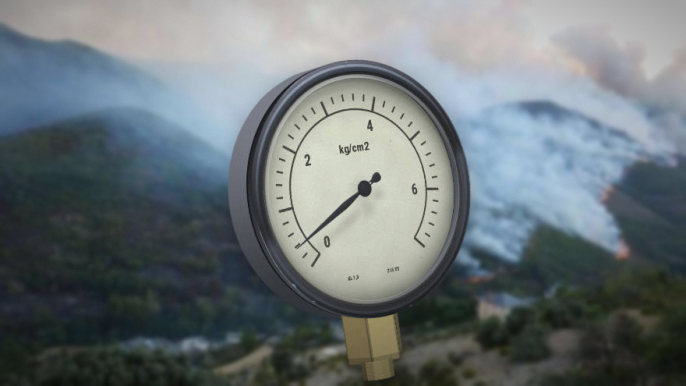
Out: 0.4
